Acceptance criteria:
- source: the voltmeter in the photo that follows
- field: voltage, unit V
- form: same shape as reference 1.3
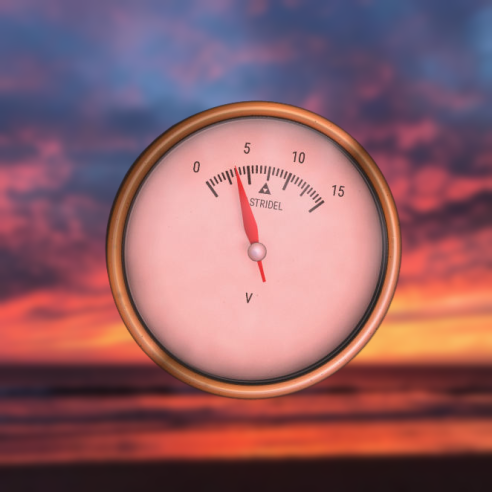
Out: 3.5
